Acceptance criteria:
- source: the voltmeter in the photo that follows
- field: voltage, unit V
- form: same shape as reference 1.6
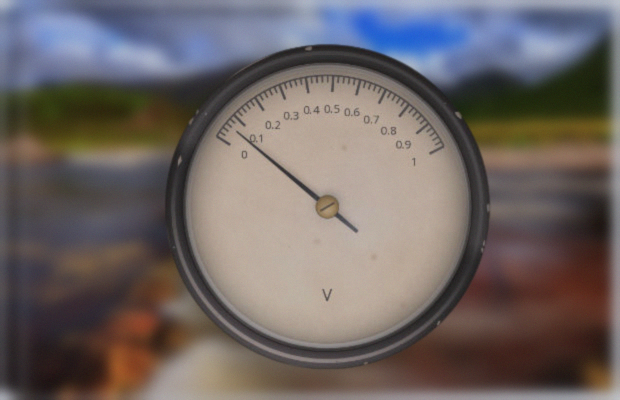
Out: 0.06
